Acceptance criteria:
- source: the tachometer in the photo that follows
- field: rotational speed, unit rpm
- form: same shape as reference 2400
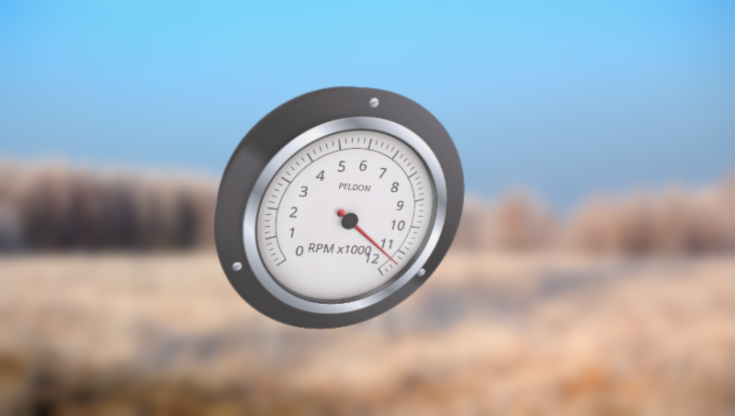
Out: 11400
